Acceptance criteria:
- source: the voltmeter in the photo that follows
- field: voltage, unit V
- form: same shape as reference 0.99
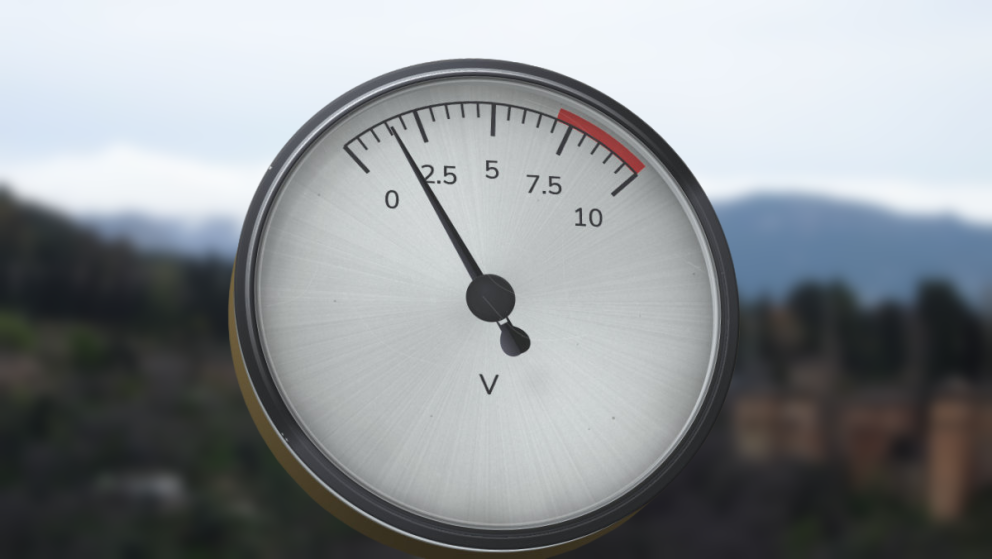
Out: 1.5
